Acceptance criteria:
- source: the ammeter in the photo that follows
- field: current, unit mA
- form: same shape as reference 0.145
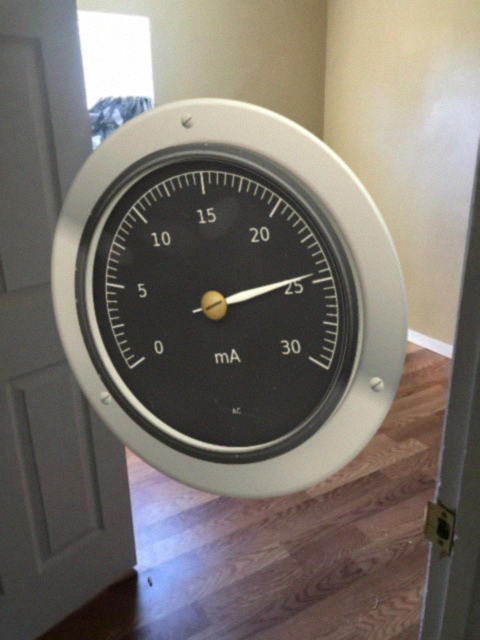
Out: 24.5
